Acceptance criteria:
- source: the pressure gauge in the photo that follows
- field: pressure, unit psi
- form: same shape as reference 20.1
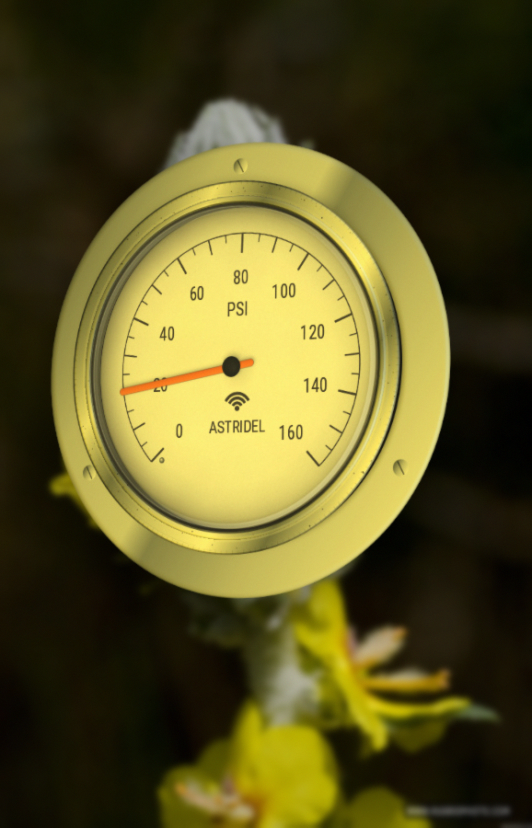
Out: 20
